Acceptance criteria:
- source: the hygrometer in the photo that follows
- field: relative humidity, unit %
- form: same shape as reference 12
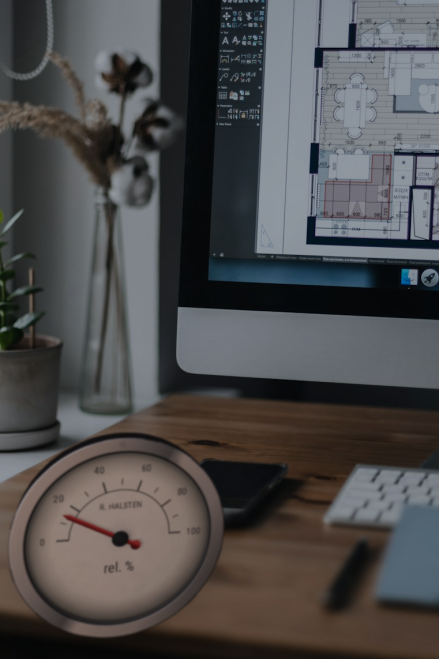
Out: 15
